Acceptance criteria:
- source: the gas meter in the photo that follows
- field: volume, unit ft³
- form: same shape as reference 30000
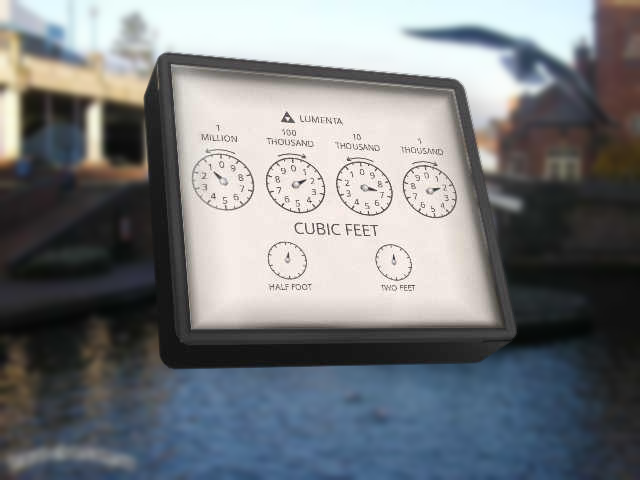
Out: 117200
